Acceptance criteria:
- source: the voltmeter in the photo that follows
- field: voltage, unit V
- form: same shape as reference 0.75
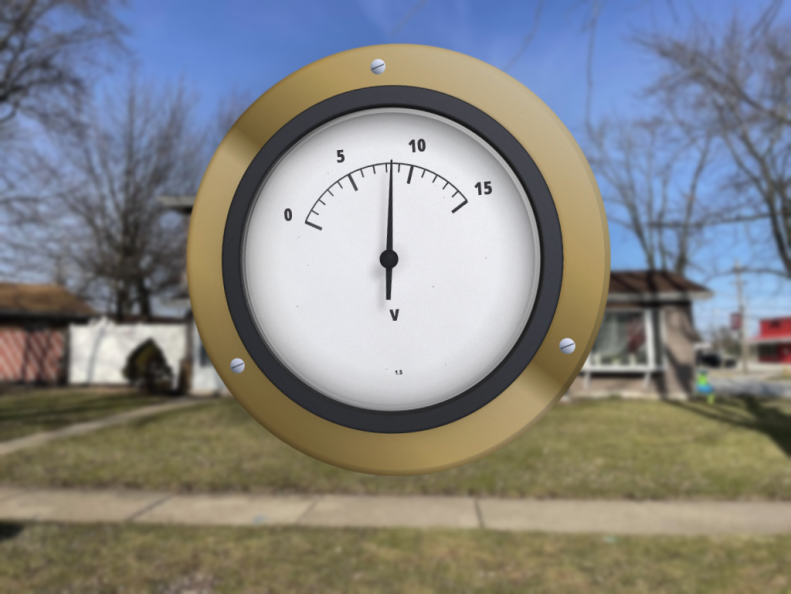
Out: 8.5
